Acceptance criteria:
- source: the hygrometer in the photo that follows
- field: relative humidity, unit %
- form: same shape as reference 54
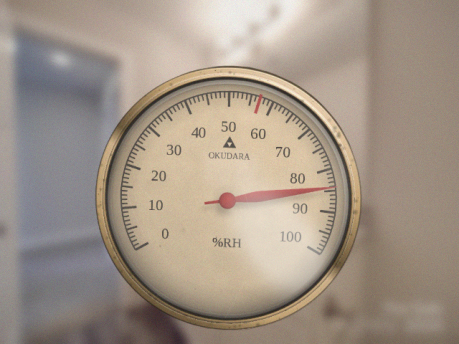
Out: 84
